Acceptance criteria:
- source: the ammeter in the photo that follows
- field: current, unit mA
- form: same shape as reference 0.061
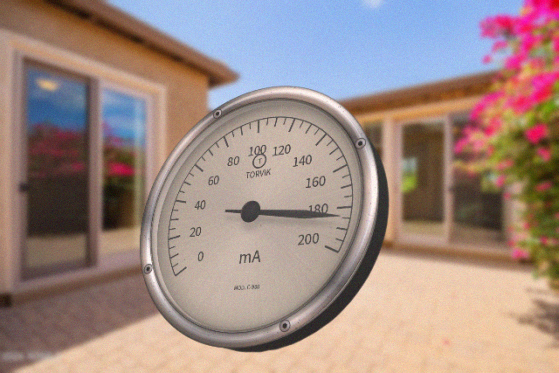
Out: 185
